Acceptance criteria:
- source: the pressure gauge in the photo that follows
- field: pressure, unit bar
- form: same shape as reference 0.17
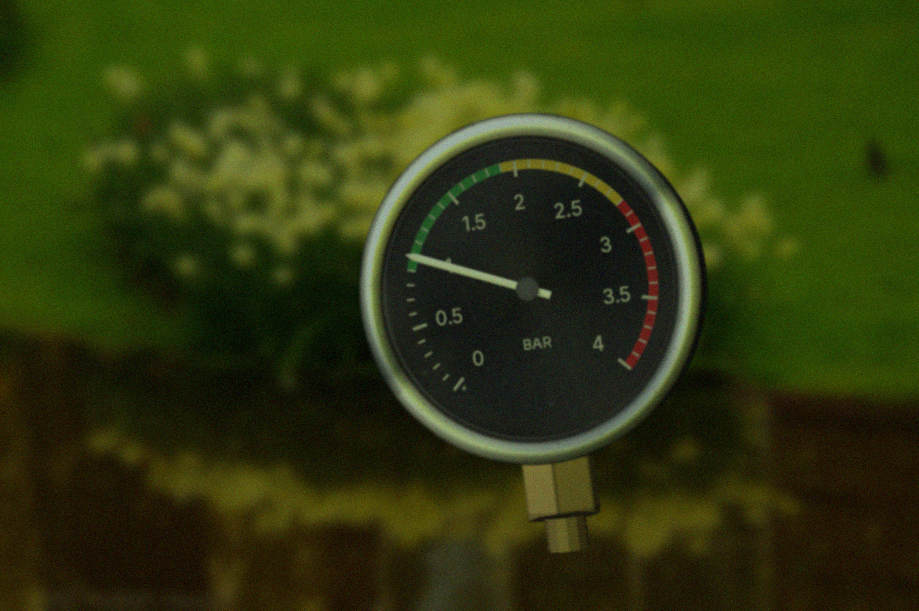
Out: 1
